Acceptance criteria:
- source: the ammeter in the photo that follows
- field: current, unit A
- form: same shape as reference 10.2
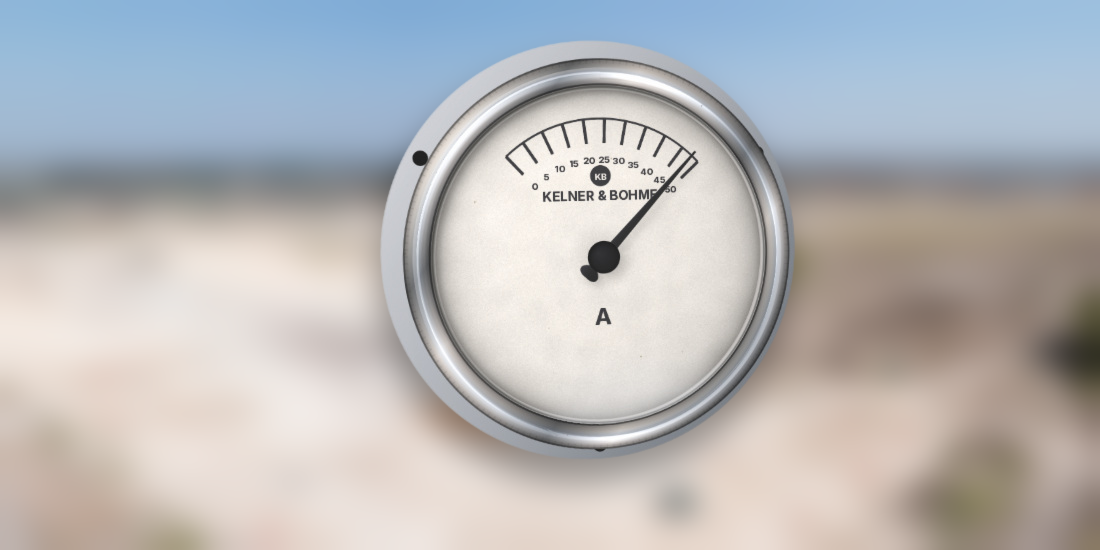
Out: 47.5
